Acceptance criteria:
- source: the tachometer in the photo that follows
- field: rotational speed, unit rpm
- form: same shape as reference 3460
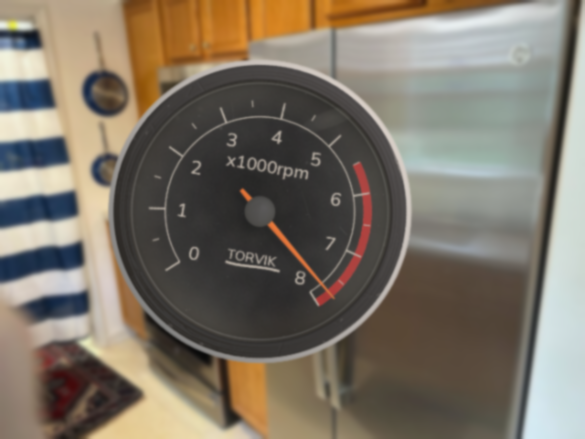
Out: 7750
